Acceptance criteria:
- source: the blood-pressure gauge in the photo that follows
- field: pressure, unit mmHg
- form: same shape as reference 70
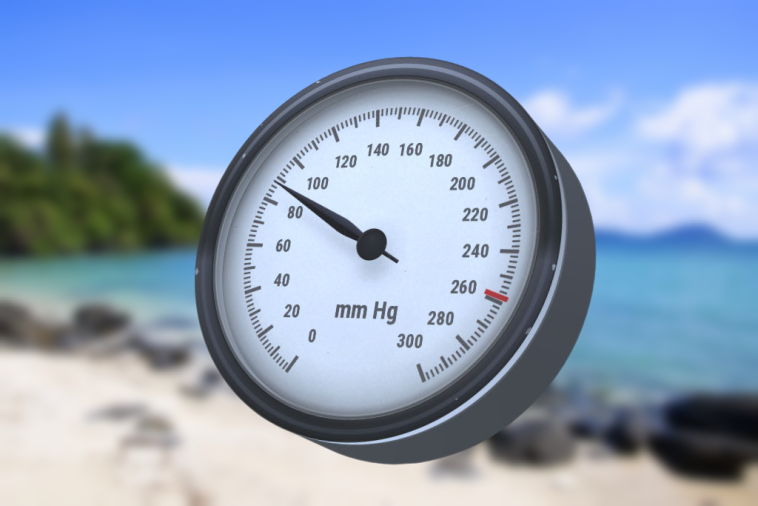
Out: 88
